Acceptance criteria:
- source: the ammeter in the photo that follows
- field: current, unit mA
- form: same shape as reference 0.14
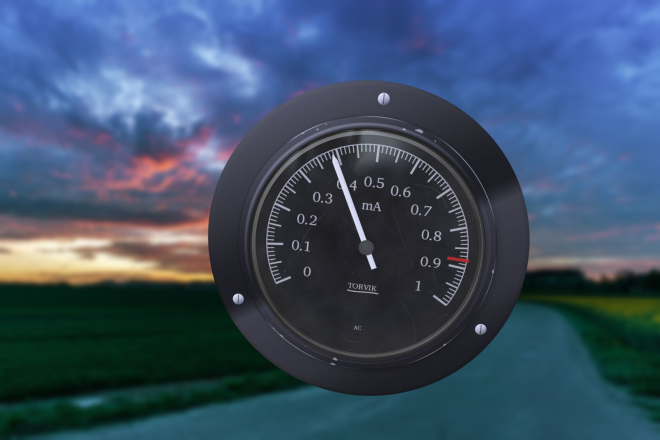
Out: 0.39
